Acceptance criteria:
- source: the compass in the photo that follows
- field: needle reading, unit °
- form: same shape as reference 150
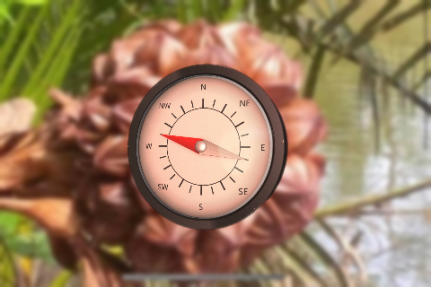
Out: 285
